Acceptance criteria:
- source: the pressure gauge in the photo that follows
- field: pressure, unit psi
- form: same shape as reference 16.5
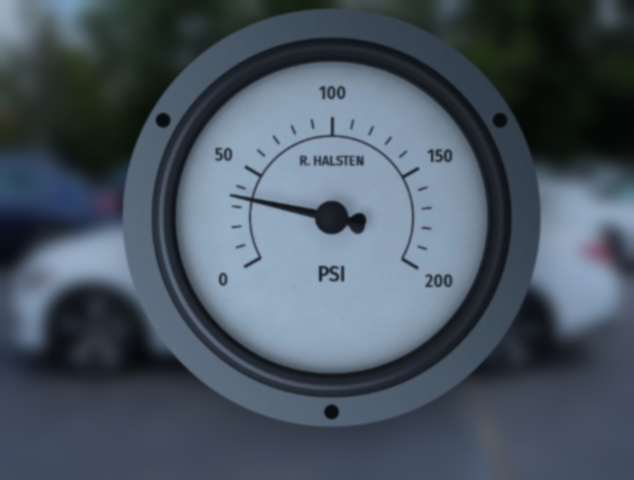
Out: 35
